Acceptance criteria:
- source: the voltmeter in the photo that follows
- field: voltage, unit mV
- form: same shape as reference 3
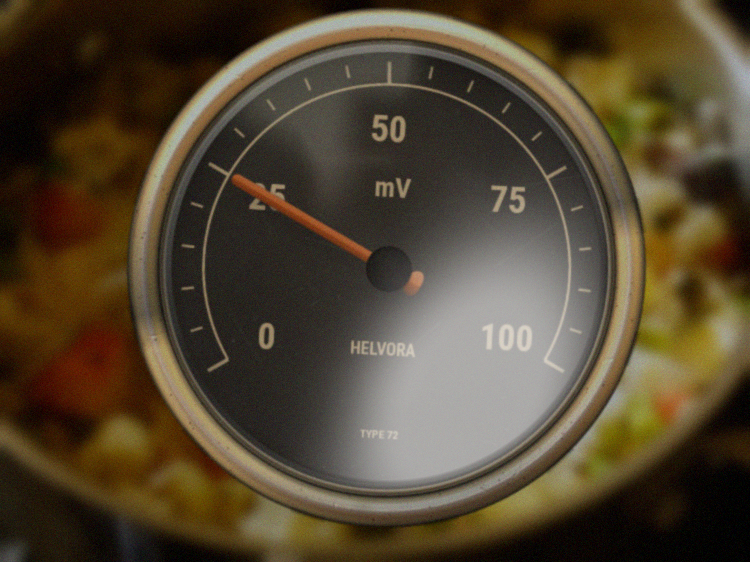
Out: 25
